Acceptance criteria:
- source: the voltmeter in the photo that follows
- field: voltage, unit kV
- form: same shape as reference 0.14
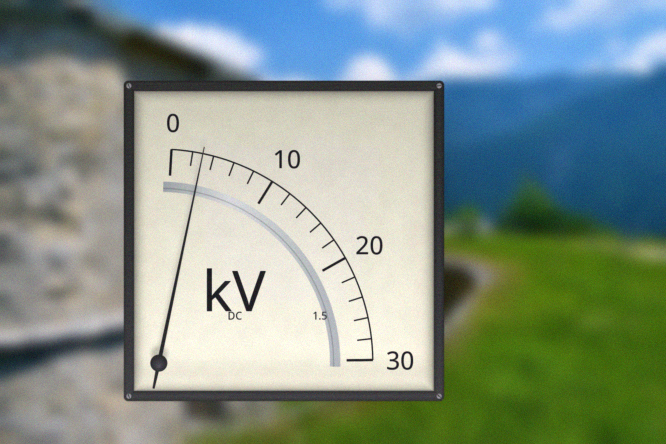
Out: 3
